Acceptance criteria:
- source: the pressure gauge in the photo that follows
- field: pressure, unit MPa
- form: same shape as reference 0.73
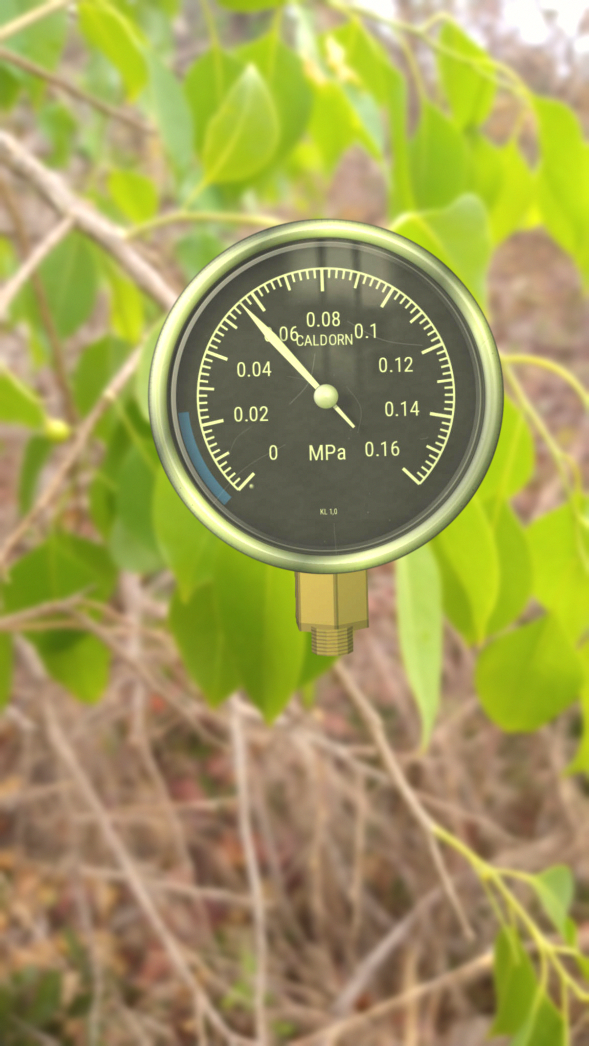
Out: 0.056
